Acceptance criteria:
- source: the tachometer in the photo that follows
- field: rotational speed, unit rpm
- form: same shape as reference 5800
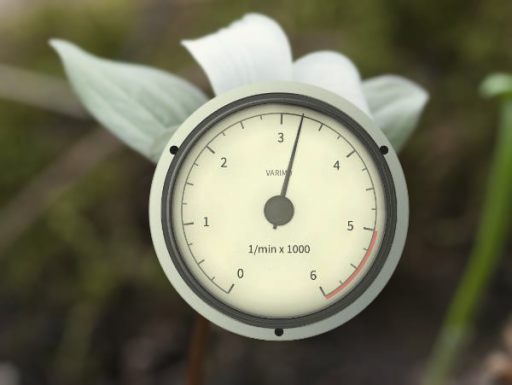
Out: 3250
